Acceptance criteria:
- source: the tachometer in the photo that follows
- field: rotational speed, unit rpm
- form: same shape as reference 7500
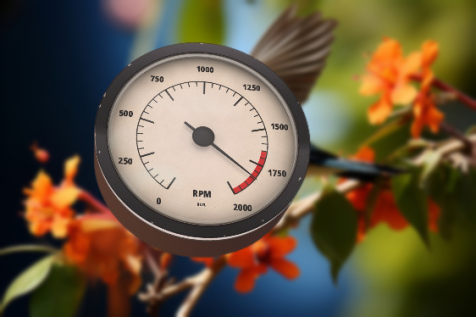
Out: 1850
